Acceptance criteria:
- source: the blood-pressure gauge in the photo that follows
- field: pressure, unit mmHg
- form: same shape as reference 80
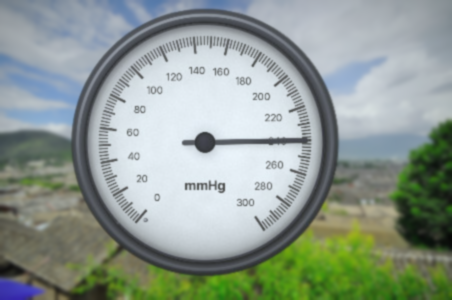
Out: 240
